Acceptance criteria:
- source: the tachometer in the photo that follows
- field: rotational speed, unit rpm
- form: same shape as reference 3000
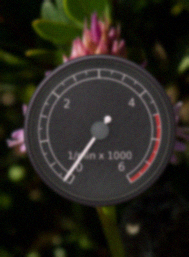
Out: 125
